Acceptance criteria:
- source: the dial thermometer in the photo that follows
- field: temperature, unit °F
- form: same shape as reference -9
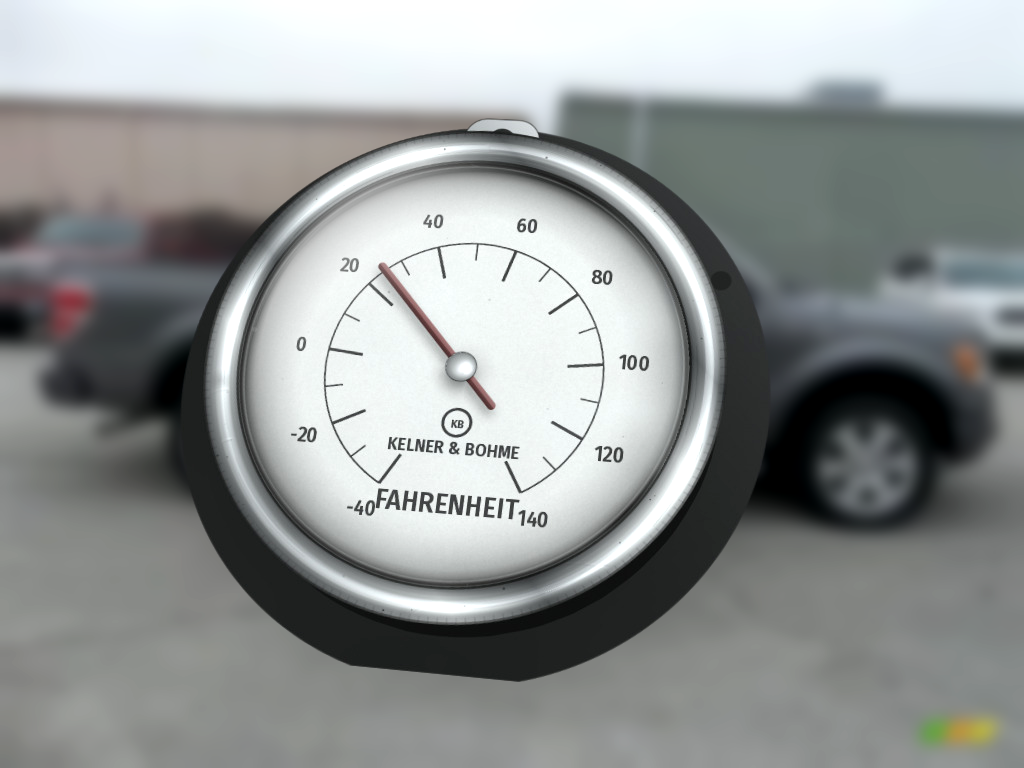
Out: 25
